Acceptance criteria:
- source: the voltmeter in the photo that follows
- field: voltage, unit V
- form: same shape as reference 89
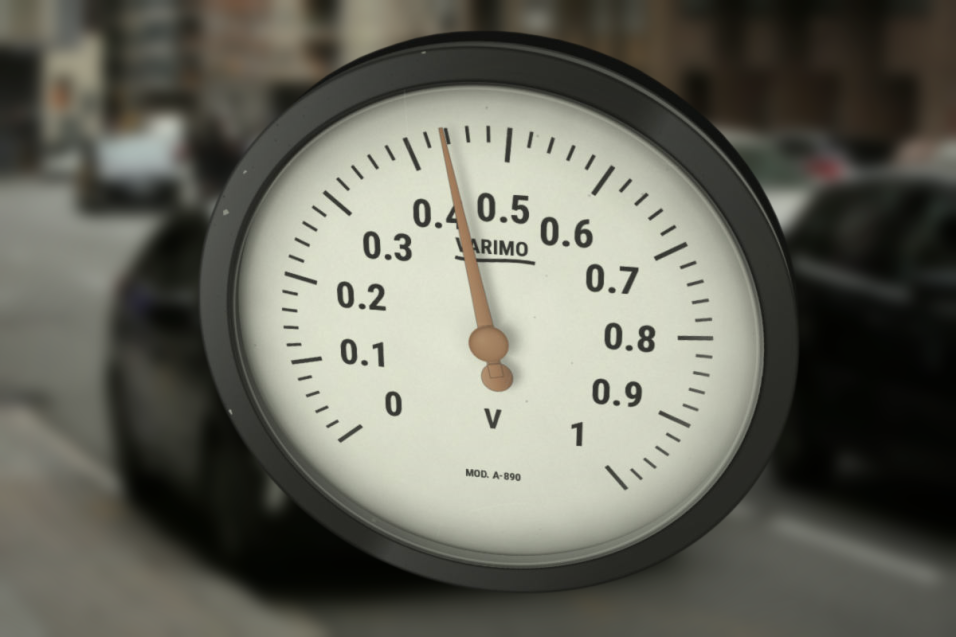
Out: 0.44
